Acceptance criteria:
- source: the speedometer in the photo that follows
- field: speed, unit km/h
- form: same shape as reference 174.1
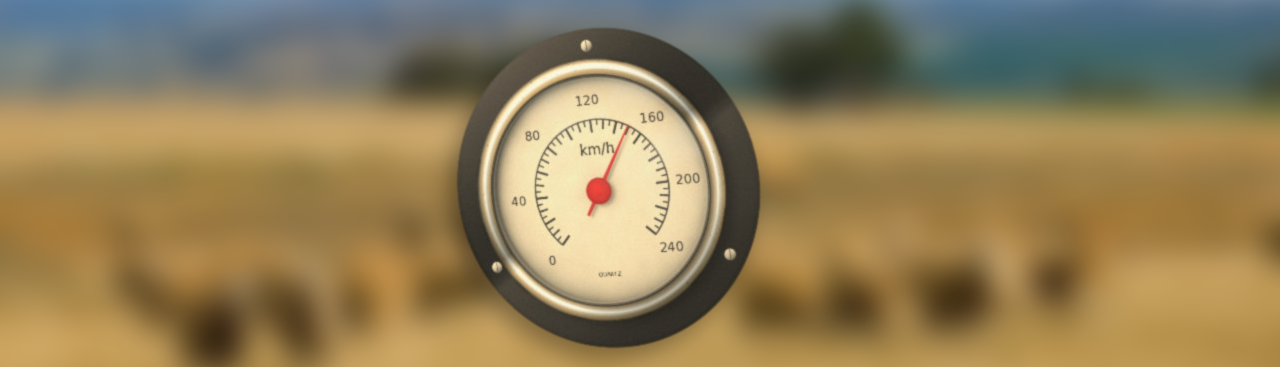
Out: 150
